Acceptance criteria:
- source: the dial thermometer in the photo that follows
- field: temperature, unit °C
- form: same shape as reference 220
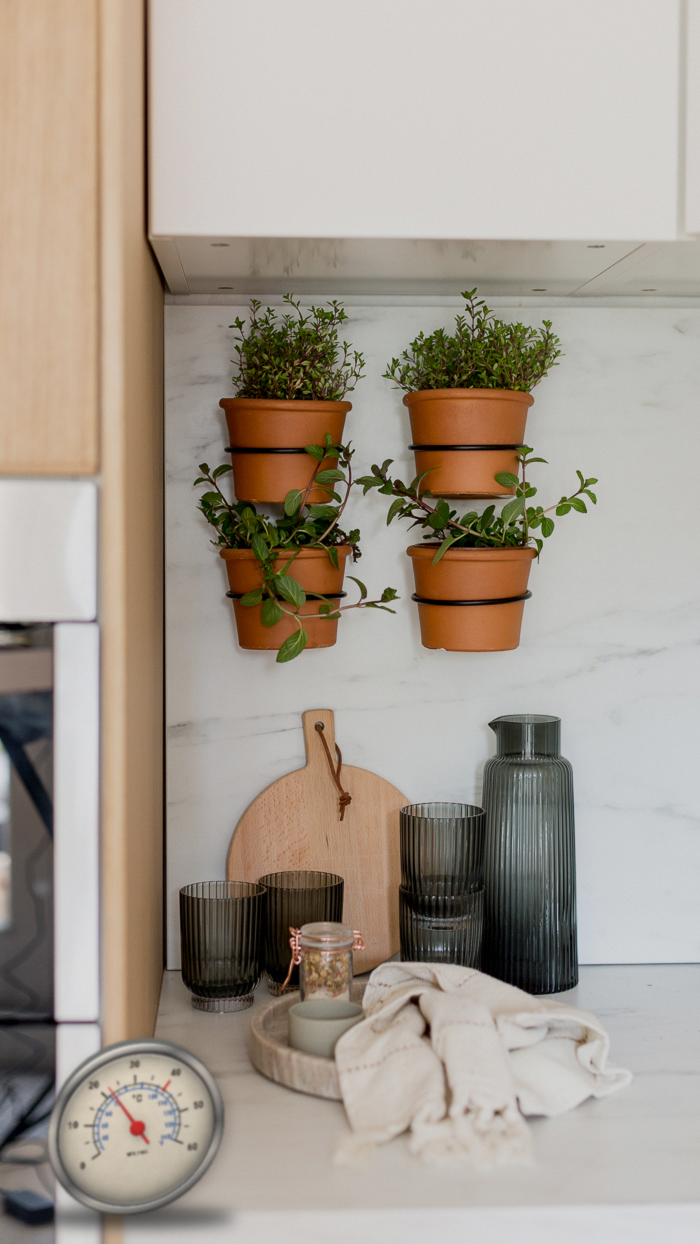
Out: 22.5
